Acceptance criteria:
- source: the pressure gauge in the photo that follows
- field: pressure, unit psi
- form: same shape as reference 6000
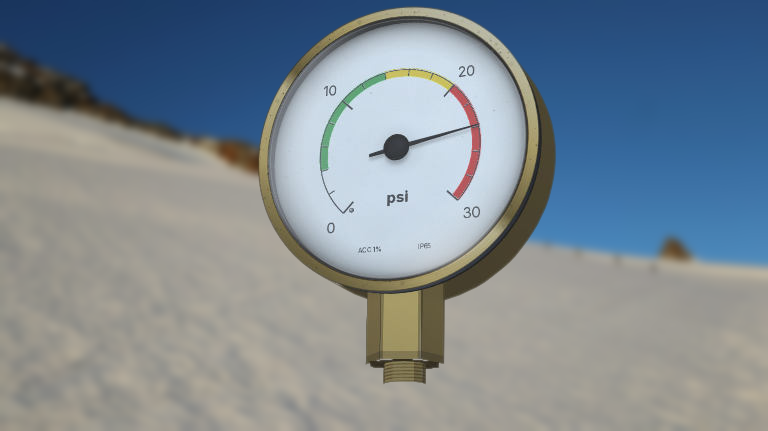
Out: 24
